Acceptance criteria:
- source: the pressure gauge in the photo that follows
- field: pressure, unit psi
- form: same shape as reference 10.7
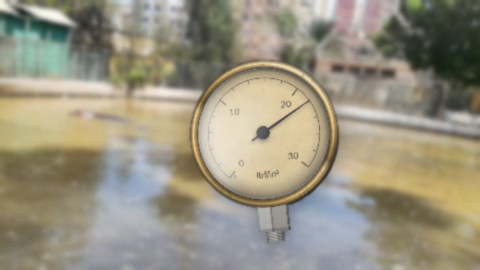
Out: 22
